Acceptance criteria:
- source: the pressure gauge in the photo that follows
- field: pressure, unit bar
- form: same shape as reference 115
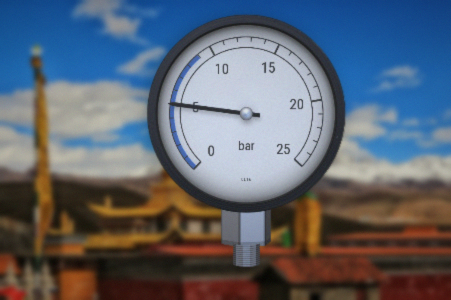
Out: 5
